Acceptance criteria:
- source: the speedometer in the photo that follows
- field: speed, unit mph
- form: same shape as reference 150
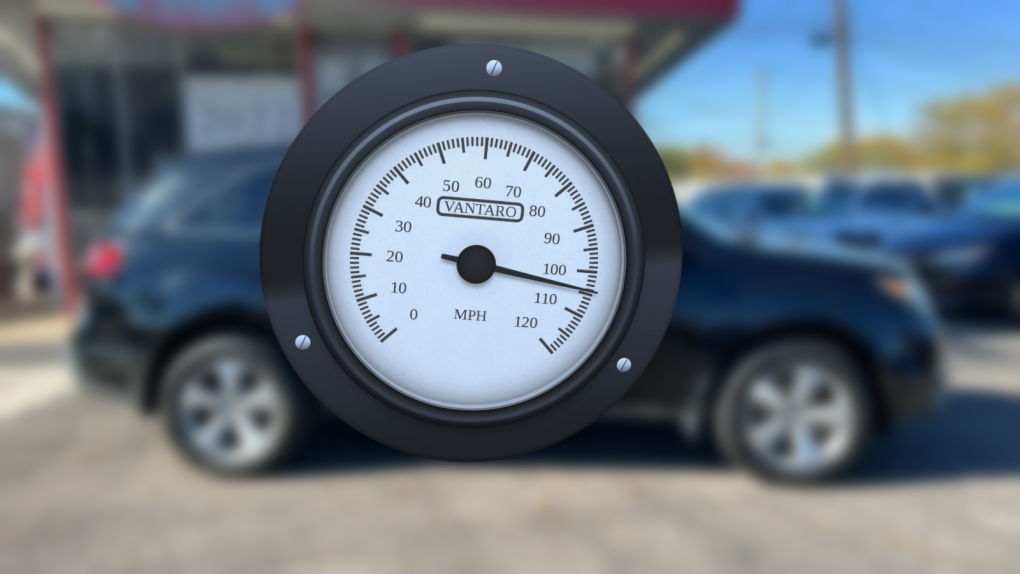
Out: 104
